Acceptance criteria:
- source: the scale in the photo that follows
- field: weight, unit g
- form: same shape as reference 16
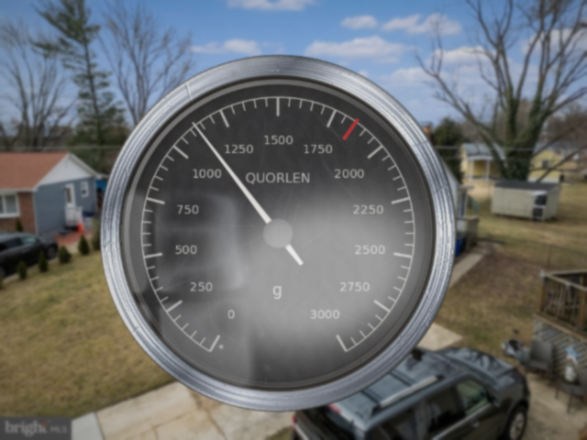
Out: 1125
